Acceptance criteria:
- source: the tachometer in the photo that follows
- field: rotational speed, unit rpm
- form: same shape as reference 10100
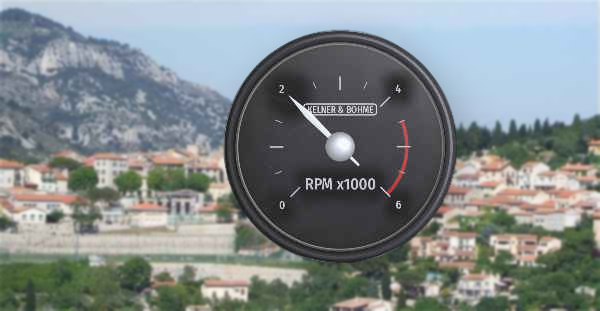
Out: 2000
